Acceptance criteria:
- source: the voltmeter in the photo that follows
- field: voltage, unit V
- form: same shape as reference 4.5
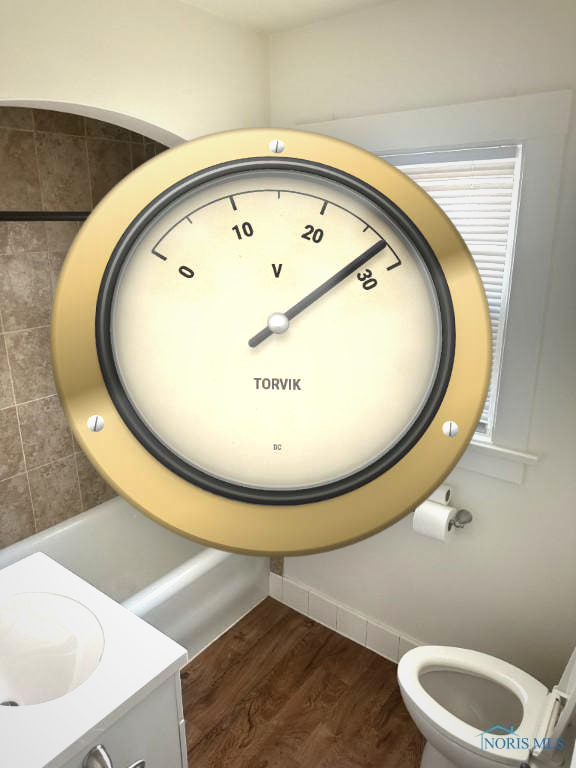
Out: 27.5
